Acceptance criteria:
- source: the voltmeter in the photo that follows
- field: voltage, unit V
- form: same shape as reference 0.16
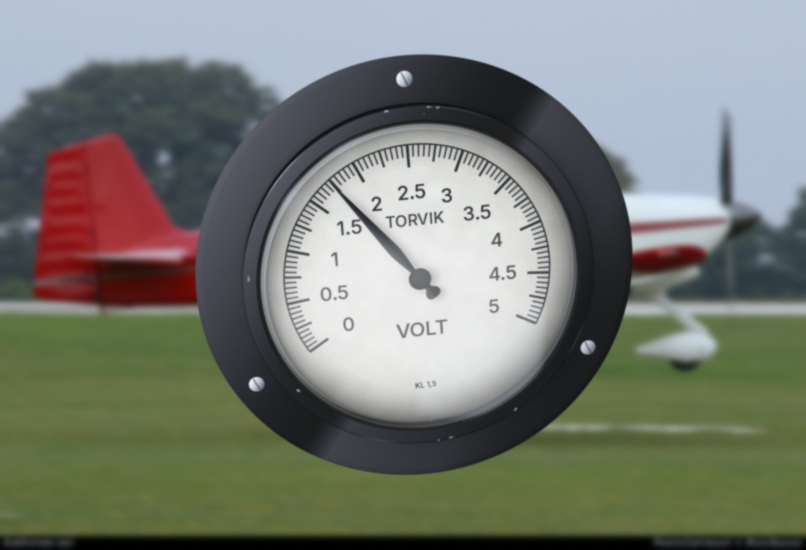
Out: 1.75
